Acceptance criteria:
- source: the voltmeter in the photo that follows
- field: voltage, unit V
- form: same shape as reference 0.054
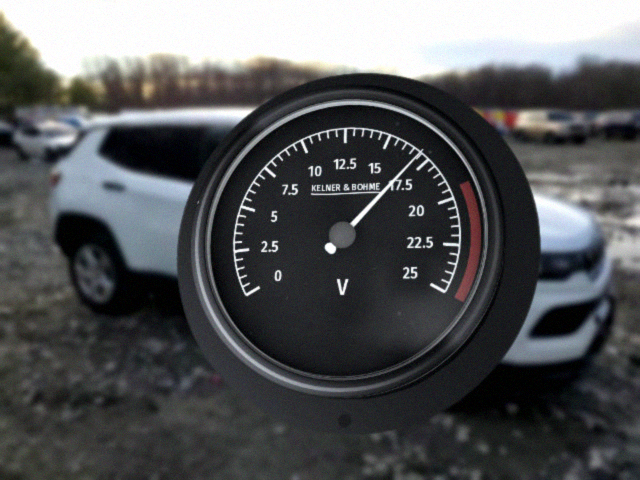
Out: 17
